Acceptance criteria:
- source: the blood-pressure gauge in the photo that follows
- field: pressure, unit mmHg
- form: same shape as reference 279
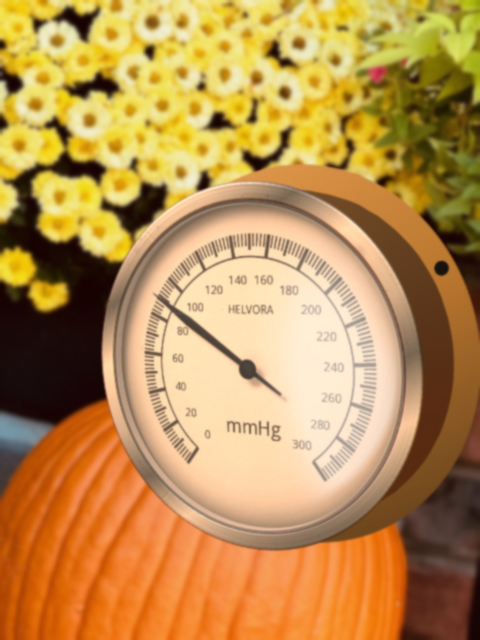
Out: 90
